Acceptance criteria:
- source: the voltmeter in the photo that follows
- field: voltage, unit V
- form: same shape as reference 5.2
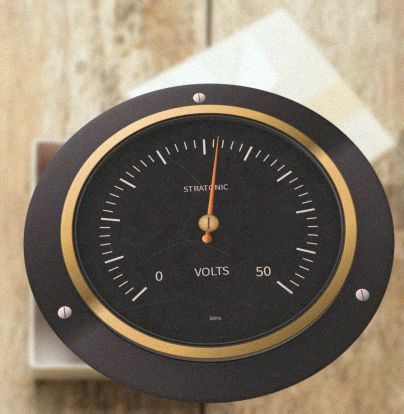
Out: 26.5
